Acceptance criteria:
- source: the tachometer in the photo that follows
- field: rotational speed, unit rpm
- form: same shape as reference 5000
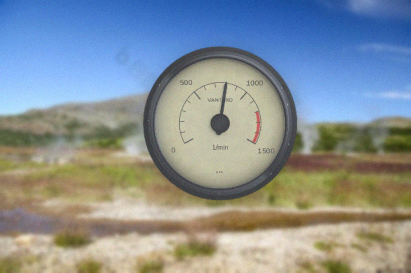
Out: 800
